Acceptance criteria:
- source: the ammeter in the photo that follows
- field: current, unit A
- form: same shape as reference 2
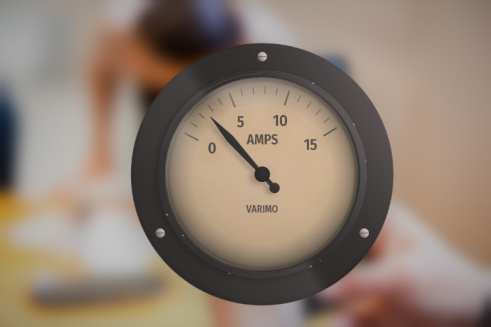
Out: 2.5
